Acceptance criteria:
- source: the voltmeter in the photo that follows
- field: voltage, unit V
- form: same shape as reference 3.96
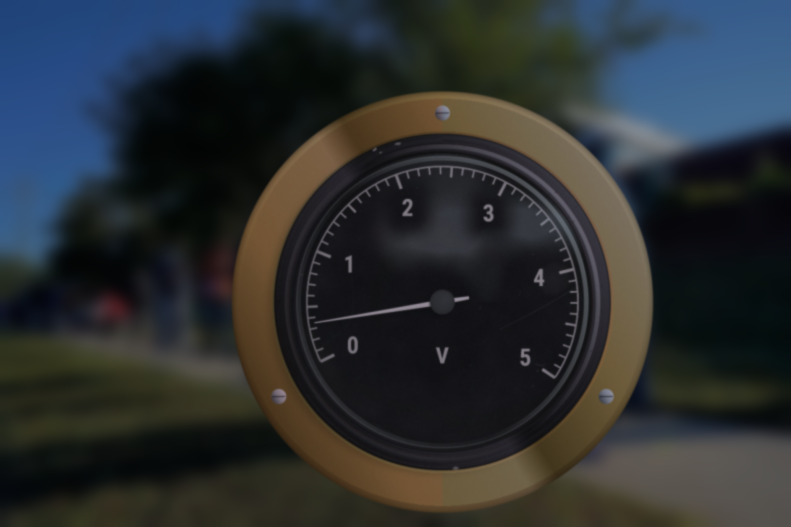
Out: 0.35
